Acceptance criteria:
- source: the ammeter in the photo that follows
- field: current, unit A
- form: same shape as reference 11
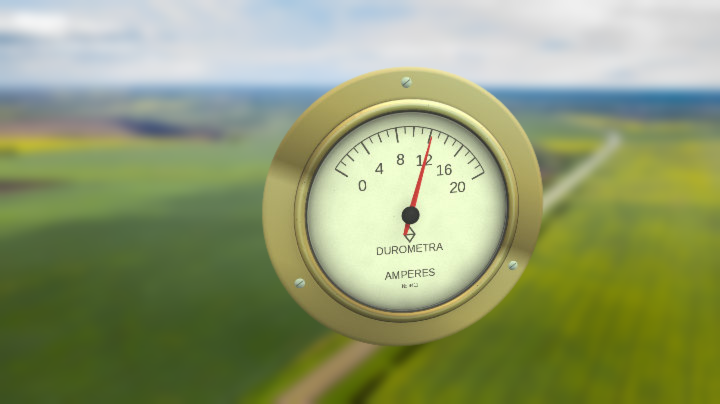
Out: 12
